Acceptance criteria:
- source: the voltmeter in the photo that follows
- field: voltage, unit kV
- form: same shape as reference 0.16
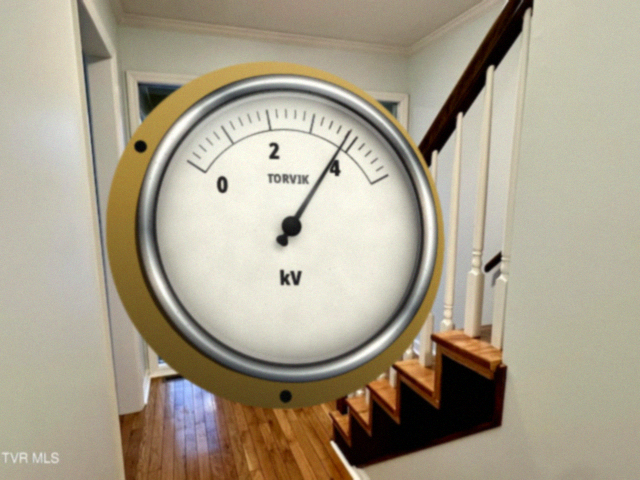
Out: 3.8
